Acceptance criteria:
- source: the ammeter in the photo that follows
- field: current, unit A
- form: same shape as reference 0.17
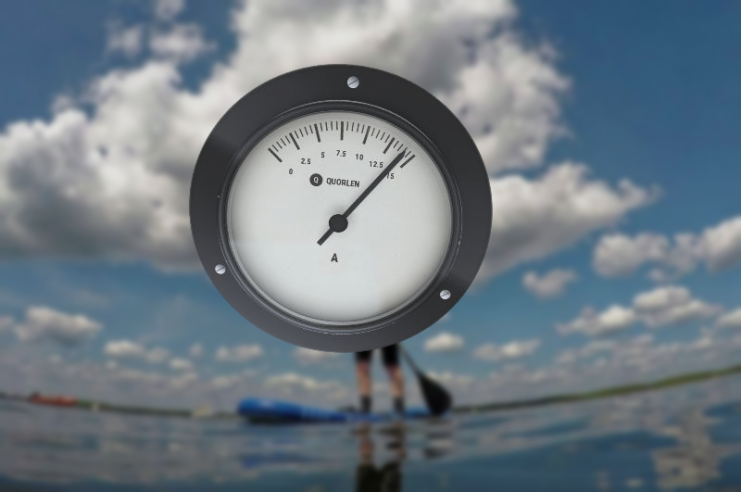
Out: 14
